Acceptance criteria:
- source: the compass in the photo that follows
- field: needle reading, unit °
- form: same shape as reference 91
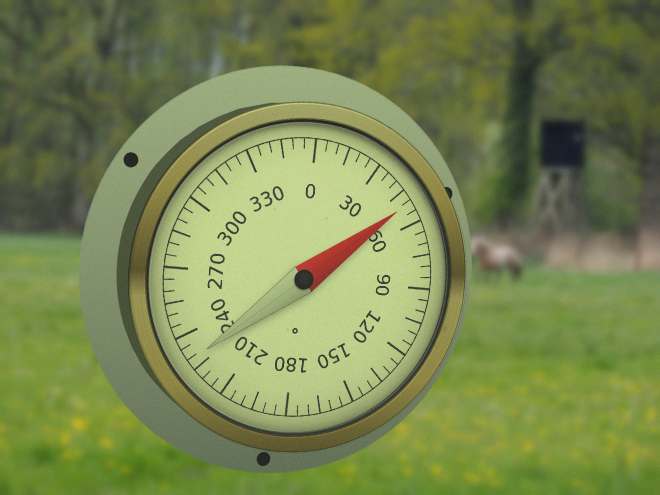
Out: 50
